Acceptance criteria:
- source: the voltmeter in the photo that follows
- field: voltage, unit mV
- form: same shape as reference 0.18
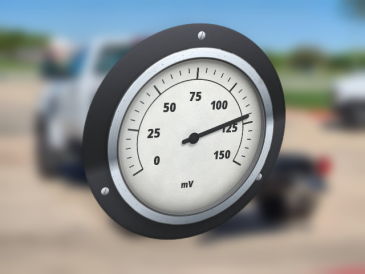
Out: 120
